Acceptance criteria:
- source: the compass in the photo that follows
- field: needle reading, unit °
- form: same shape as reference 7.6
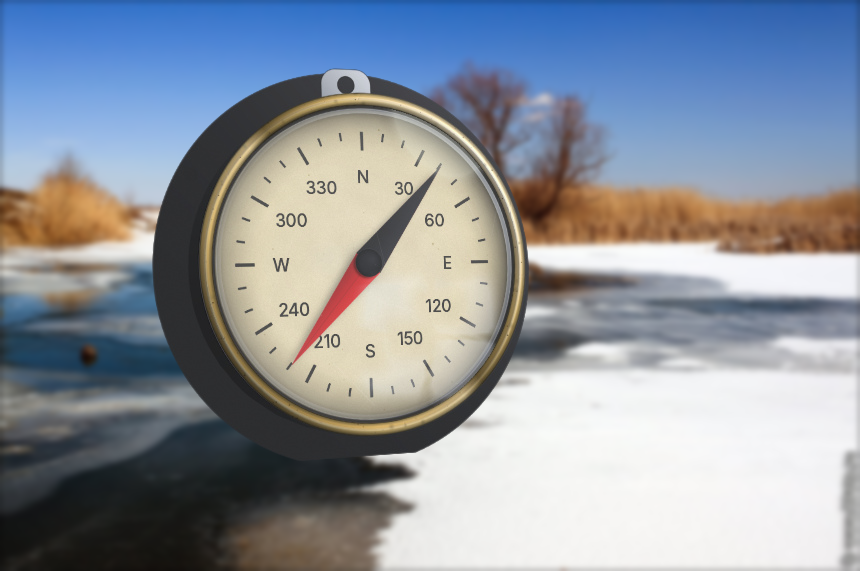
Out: 220
